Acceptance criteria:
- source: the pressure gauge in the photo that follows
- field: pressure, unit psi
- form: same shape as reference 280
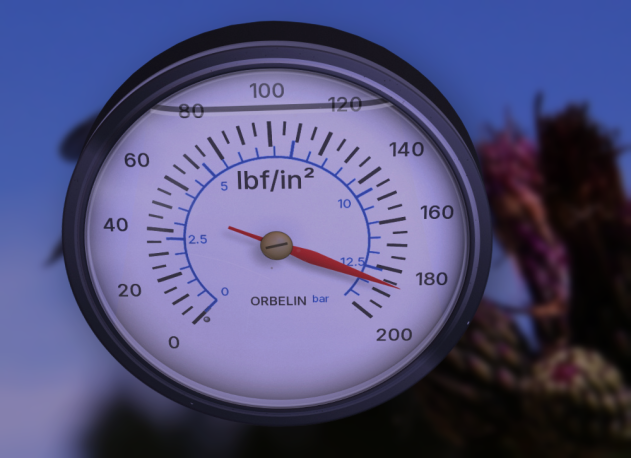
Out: 185
